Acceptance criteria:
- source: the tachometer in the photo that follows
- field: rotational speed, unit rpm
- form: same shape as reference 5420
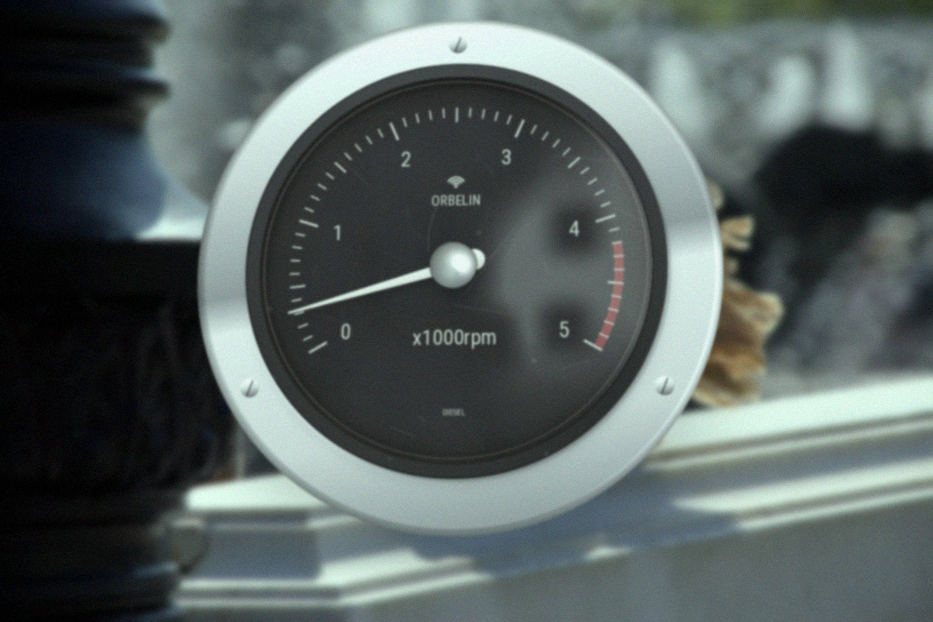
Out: 300
